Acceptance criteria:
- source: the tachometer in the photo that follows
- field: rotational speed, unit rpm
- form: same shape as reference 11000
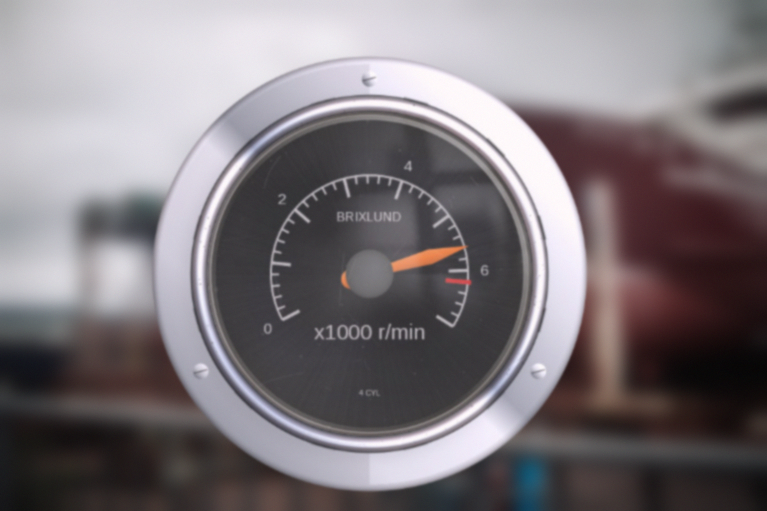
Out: 5600
